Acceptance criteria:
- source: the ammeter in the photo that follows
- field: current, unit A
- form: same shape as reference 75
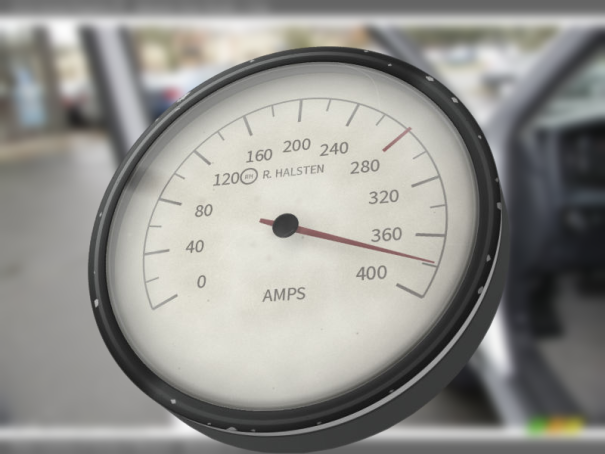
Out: 380
